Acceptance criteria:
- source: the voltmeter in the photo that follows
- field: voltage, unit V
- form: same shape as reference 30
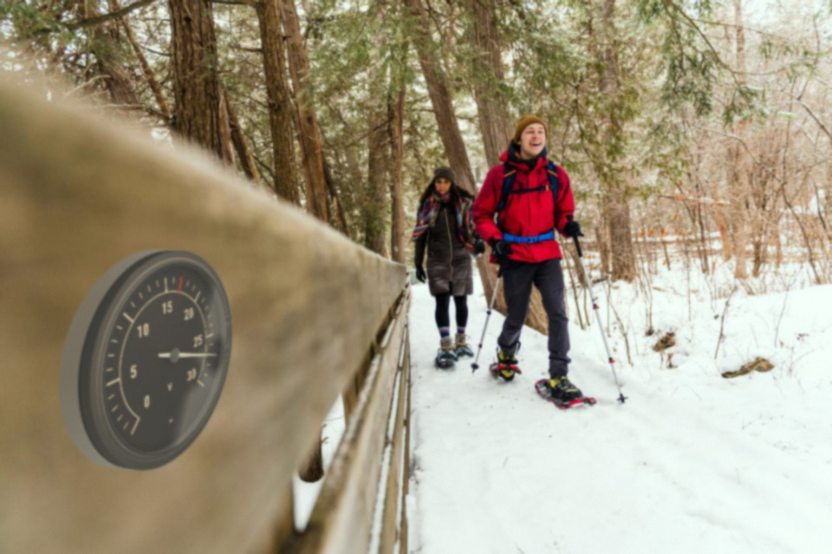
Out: 27
